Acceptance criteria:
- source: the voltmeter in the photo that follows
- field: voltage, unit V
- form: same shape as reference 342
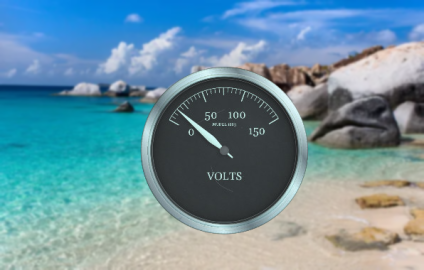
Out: 15
